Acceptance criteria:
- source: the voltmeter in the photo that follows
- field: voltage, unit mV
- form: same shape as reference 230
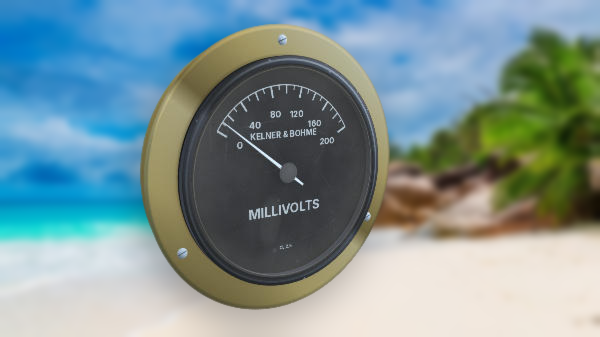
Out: 10
